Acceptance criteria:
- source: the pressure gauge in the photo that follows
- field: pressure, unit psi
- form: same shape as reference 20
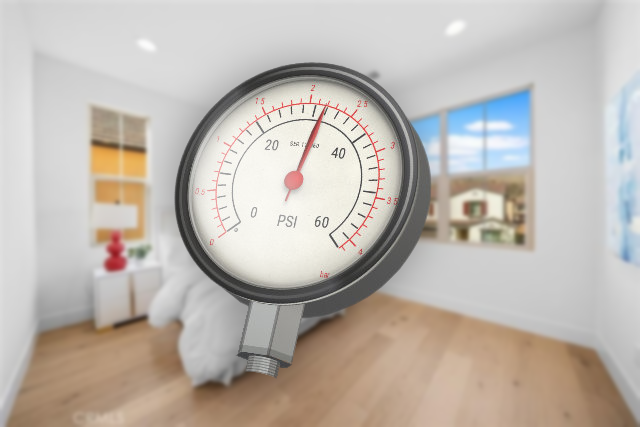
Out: 32
